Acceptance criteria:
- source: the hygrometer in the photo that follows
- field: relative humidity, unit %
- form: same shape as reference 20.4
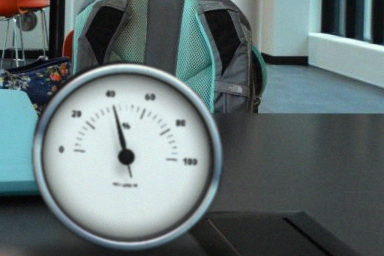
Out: 40
